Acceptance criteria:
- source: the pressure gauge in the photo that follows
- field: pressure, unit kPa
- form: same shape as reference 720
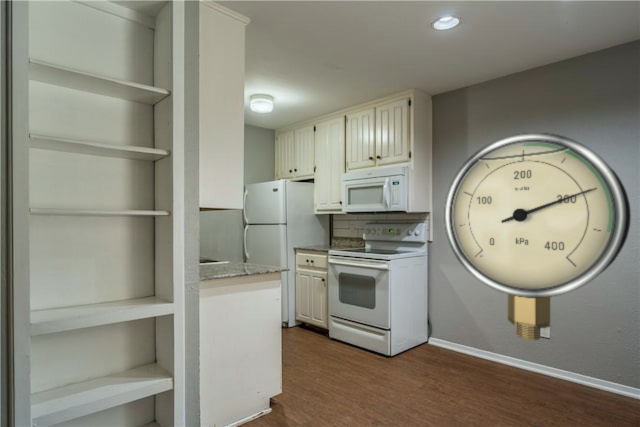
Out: 300
